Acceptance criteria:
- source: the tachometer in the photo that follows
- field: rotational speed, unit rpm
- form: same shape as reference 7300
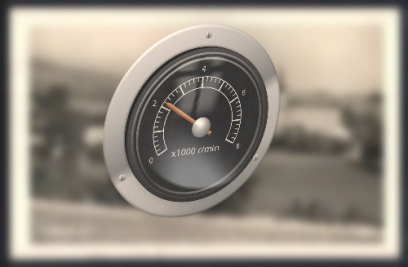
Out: 2200
